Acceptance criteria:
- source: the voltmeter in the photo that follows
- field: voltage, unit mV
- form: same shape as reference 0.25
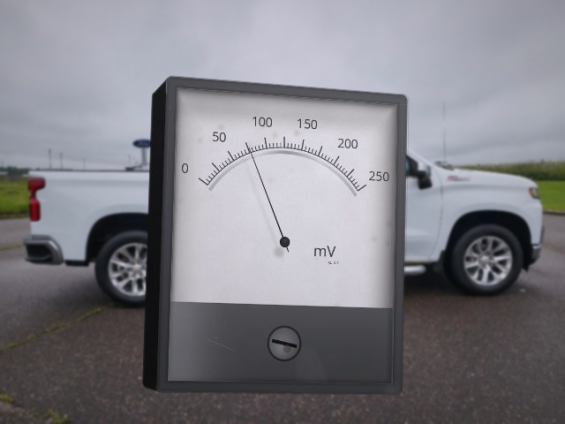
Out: 75
